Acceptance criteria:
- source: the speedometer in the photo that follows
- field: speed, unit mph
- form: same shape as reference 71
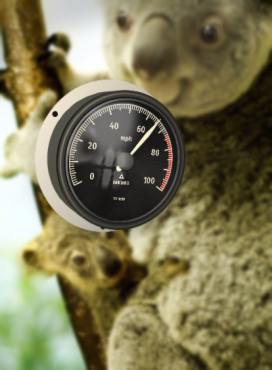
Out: 65
